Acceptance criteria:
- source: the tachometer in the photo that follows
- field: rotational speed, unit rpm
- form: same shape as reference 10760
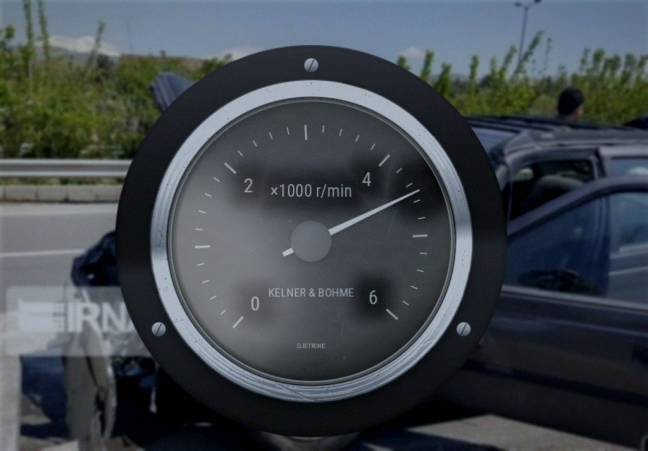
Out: 4500
